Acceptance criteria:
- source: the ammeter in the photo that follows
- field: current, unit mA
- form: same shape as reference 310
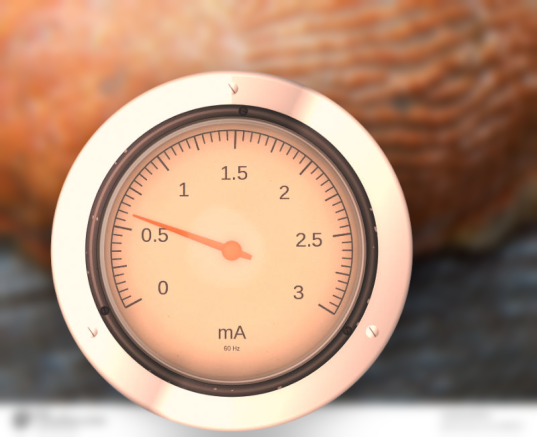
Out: 0.6
